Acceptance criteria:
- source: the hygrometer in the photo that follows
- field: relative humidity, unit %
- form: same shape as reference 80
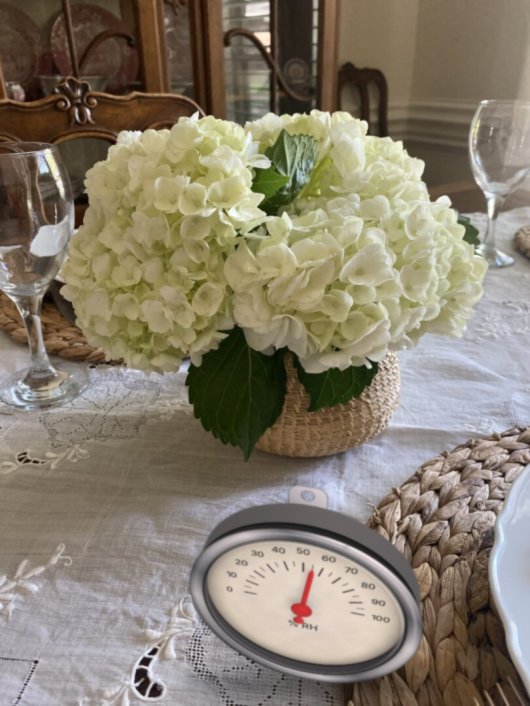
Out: 55
